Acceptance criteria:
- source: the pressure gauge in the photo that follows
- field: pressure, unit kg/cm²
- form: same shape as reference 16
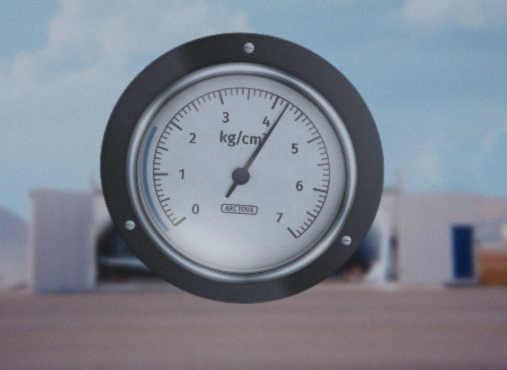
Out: 4.2
